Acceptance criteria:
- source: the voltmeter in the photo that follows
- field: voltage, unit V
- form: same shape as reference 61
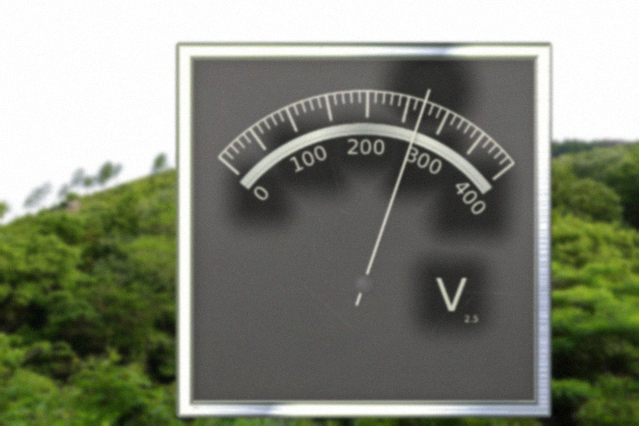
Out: 270
